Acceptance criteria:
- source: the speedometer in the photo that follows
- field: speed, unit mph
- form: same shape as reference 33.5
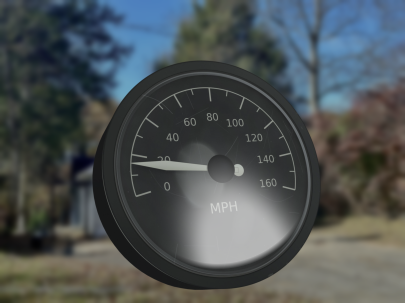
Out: 15
